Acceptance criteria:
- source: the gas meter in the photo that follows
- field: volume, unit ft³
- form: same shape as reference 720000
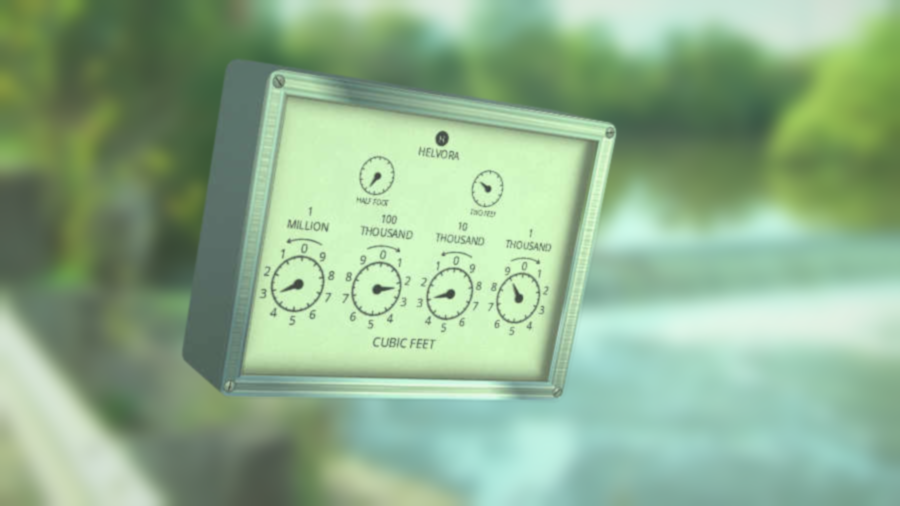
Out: 322900
